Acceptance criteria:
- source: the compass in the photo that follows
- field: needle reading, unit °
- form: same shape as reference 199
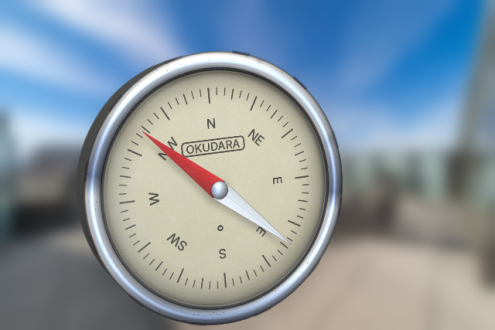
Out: 312.5
